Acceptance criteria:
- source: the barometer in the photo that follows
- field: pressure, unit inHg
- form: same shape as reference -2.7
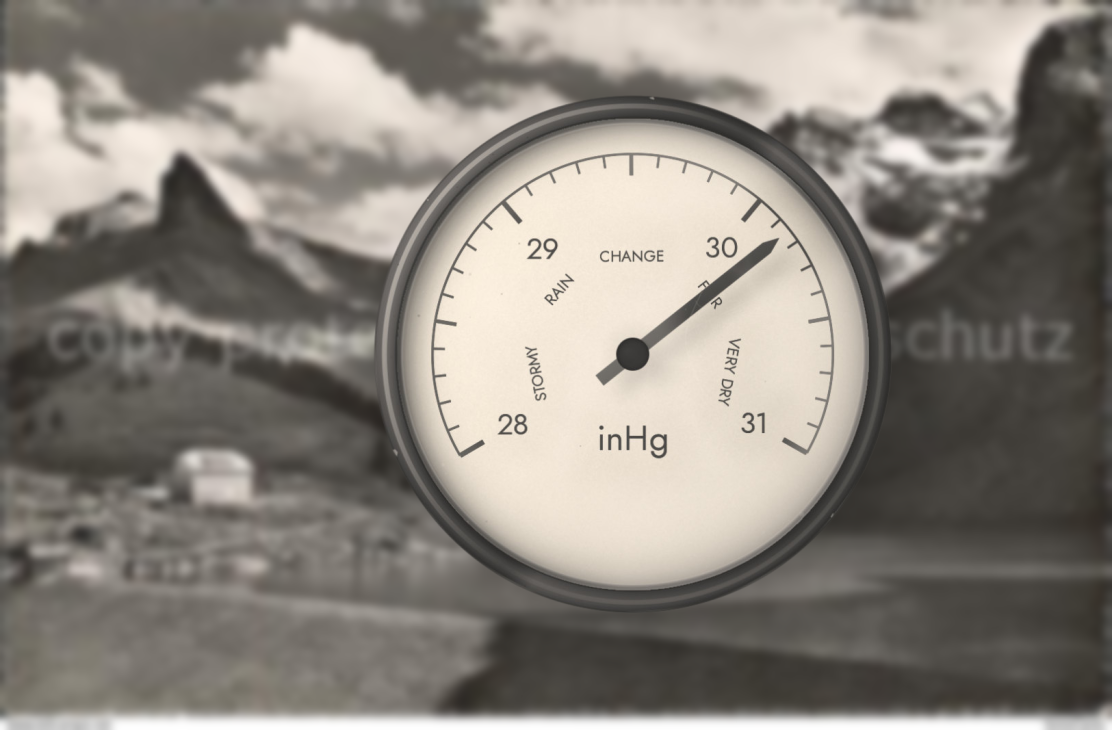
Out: 30.15
